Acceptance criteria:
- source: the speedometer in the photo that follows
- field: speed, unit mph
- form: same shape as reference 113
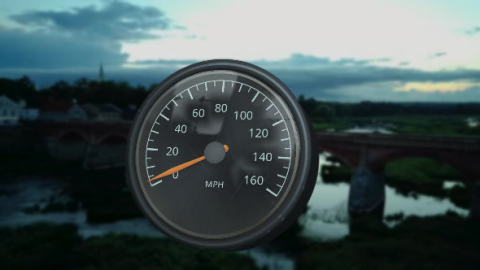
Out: 2.5
